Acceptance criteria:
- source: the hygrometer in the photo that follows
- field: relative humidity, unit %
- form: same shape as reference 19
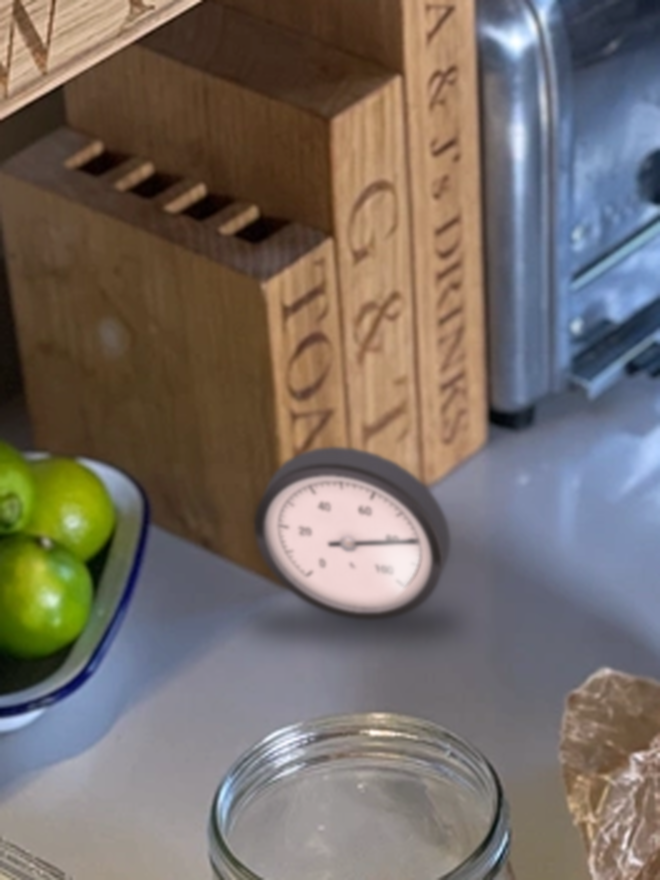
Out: 80
